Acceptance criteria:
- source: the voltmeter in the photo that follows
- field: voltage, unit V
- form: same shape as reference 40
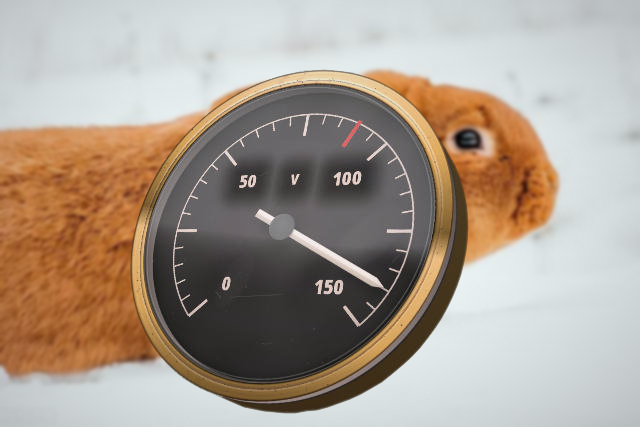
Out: 140
